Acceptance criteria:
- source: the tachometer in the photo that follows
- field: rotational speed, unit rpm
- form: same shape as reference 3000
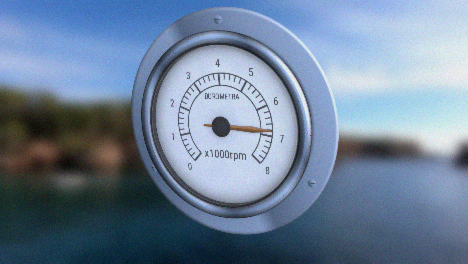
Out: 6800
